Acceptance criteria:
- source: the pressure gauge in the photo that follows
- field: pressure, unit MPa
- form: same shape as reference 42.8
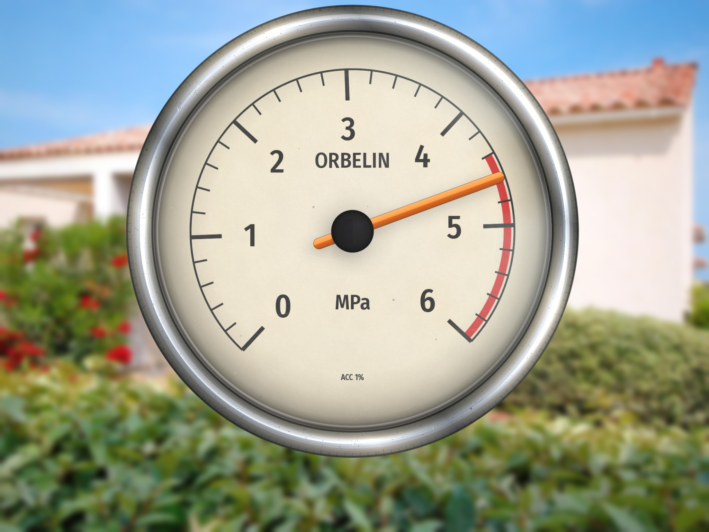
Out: 4.6
